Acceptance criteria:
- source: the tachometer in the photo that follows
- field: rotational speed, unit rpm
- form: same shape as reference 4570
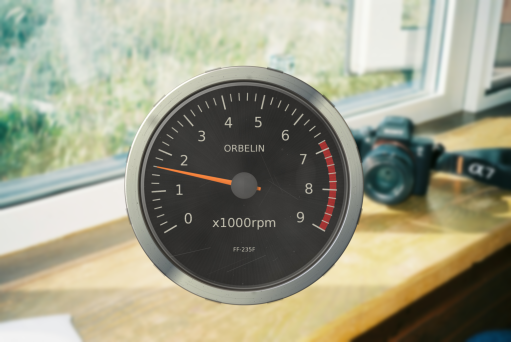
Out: 1600
